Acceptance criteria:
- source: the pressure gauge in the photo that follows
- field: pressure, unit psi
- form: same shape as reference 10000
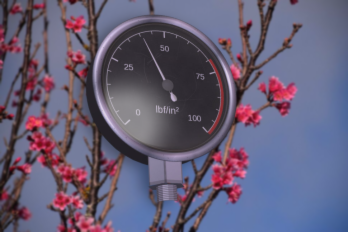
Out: 40
